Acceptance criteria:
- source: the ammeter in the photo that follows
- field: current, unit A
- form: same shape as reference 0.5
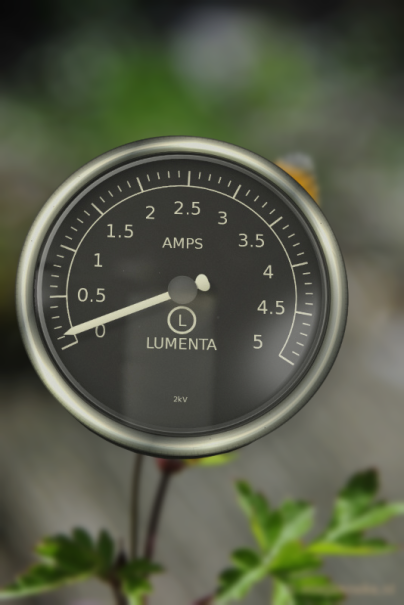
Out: 0.1
